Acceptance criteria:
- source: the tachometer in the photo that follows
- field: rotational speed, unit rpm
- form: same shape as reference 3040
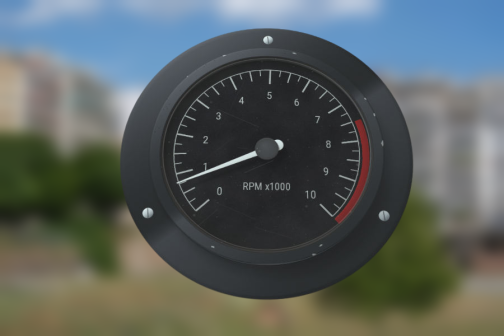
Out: 750
